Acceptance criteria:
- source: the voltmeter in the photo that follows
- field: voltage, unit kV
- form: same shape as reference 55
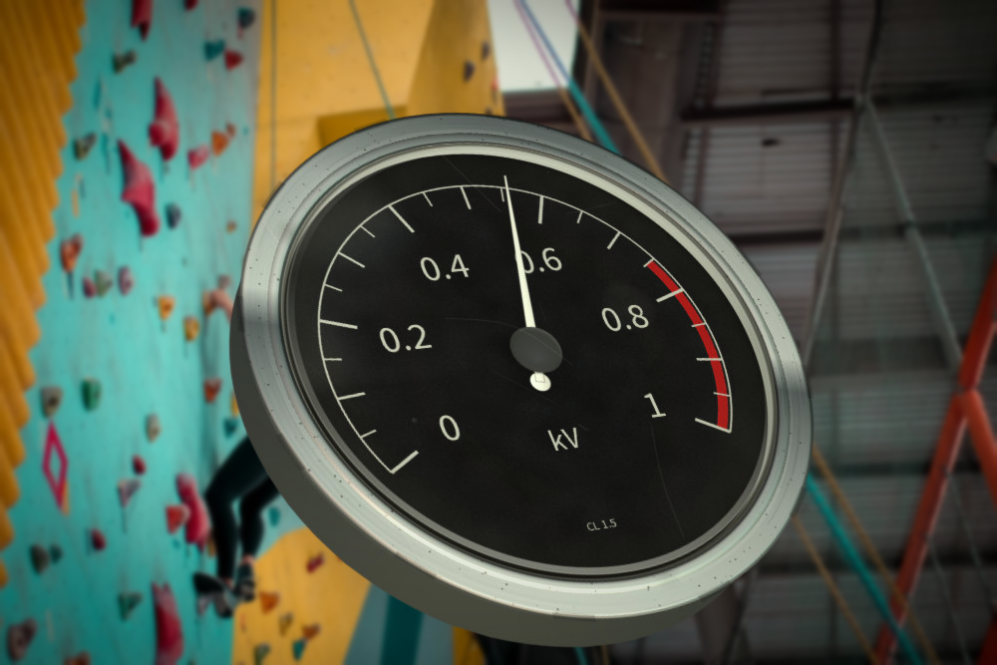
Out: 0.55
